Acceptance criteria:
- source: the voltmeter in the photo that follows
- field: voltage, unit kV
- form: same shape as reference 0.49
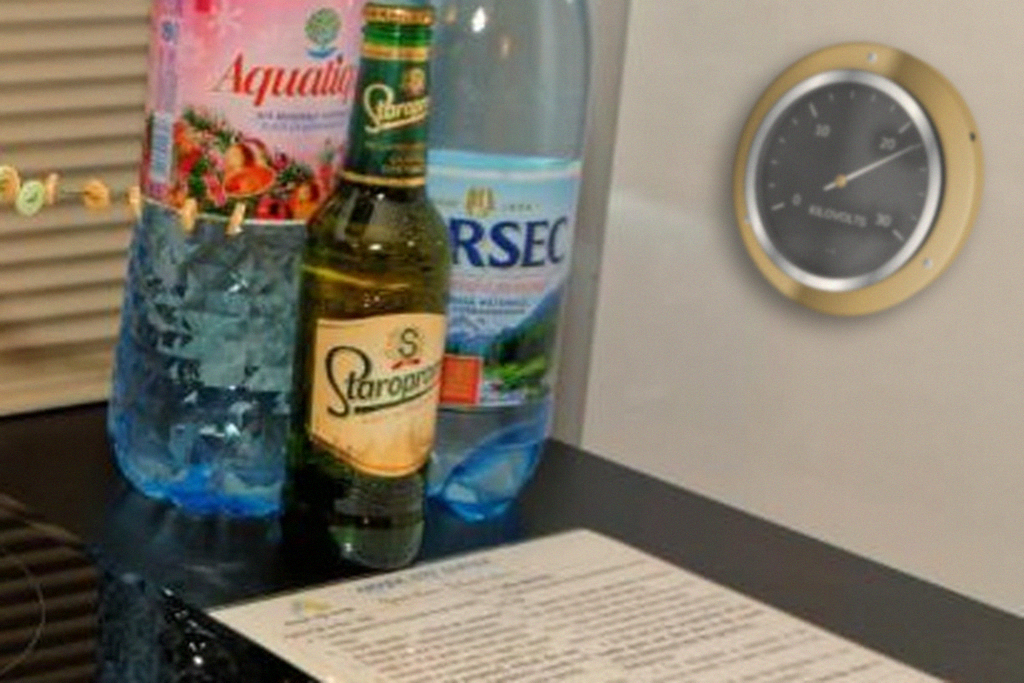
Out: 22
